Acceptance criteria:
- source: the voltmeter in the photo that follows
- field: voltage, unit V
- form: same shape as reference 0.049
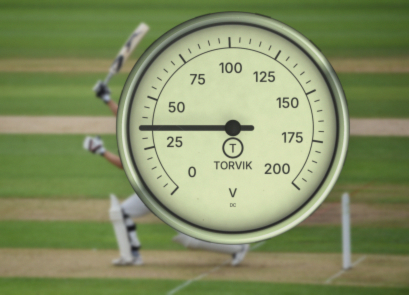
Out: 35
